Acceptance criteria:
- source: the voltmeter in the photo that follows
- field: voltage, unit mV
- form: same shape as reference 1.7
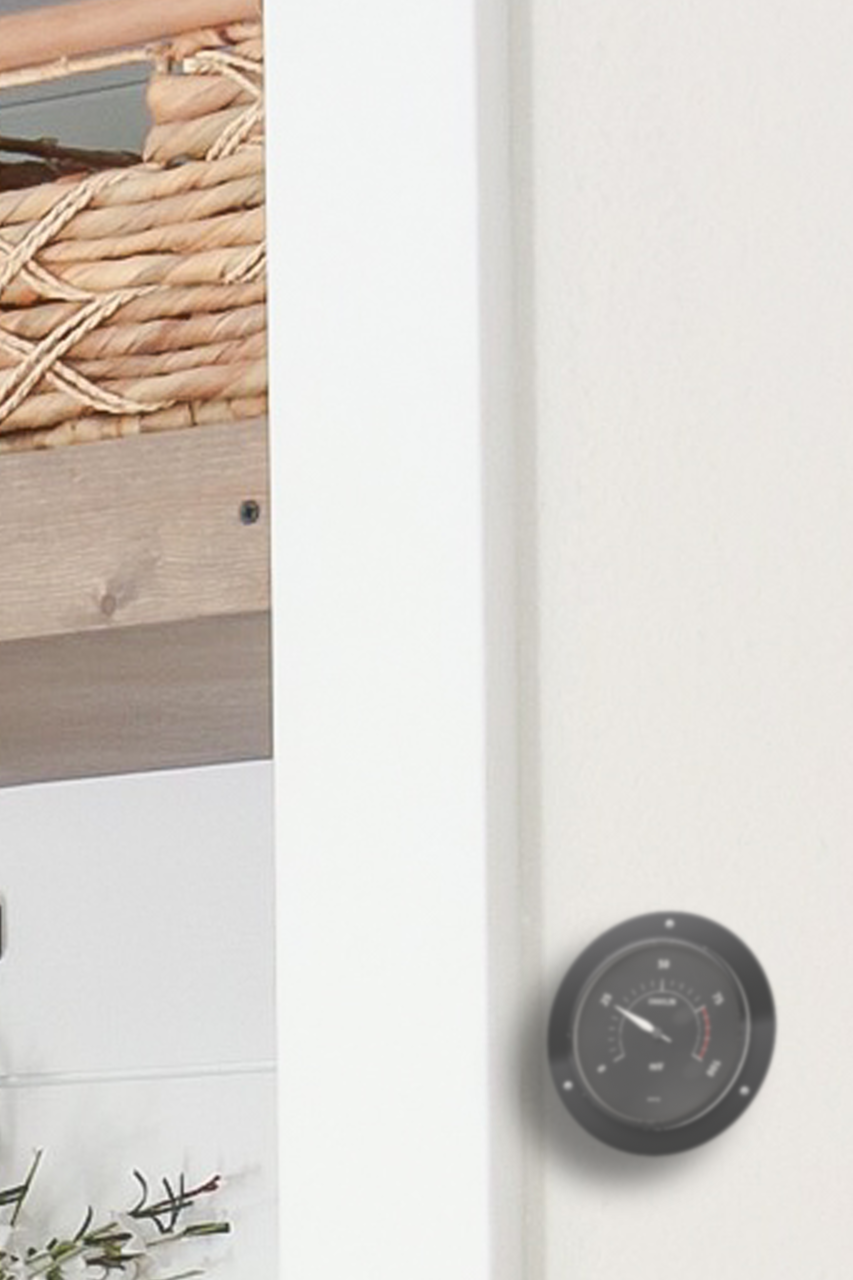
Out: 25
